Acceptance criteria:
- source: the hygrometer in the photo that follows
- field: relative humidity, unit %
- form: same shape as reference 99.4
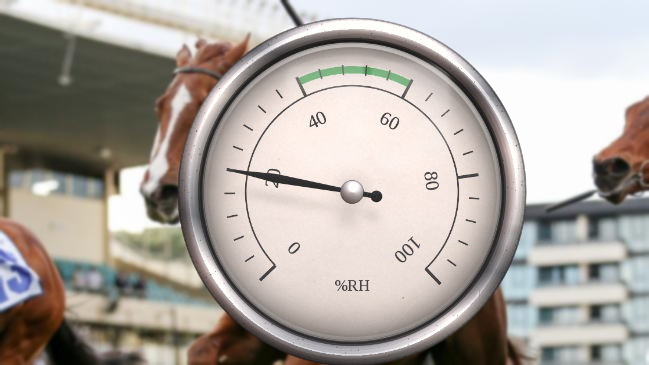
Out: 20
